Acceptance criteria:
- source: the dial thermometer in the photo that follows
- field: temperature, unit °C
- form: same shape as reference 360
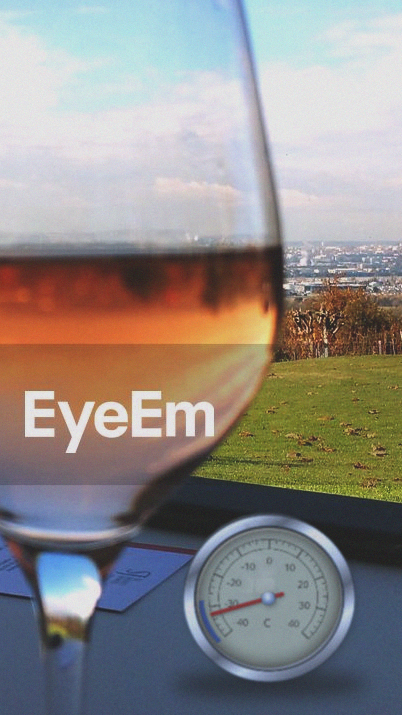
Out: -32
